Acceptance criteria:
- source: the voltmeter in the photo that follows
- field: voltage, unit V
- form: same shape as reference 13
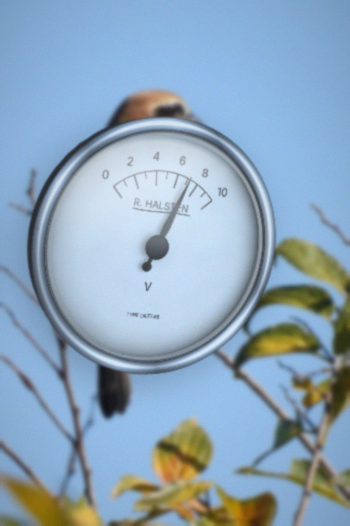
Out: 7
